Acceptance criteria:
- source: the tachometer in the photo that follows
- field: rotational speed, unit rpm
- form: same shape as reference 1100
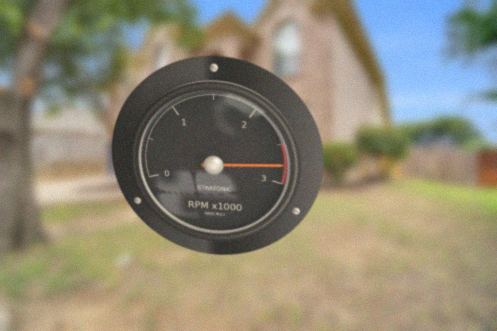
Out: 2750
